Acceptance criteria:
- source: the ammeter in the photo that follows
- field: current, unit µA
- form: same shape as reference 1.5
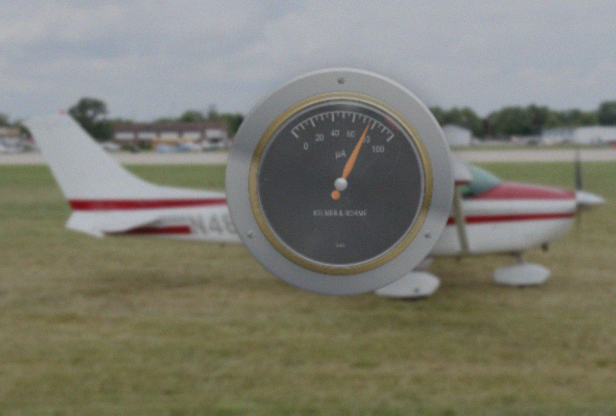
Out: 75
